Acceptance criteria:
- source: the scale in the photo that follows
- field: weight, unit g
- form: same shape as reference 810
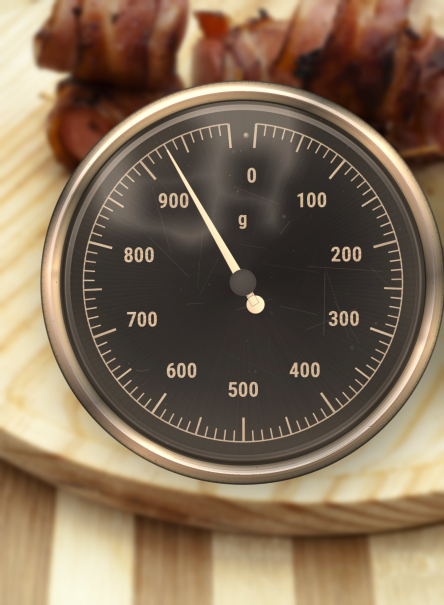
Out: 930
